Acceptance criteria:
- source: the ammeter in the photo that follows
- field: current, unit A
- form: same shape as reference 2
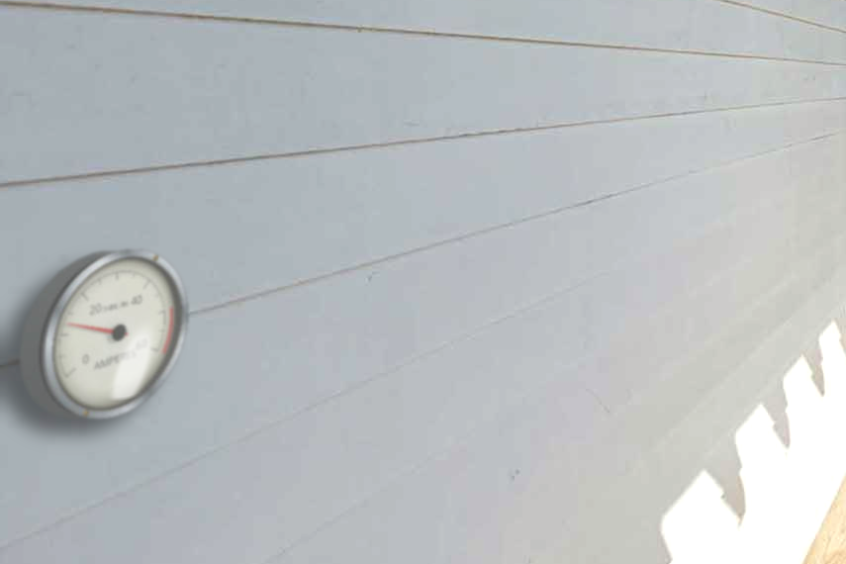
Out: 12.5
